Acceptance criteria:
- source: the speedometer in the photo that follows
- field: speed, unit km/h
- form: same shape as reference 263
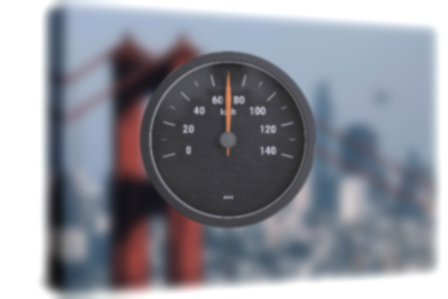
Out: 70
